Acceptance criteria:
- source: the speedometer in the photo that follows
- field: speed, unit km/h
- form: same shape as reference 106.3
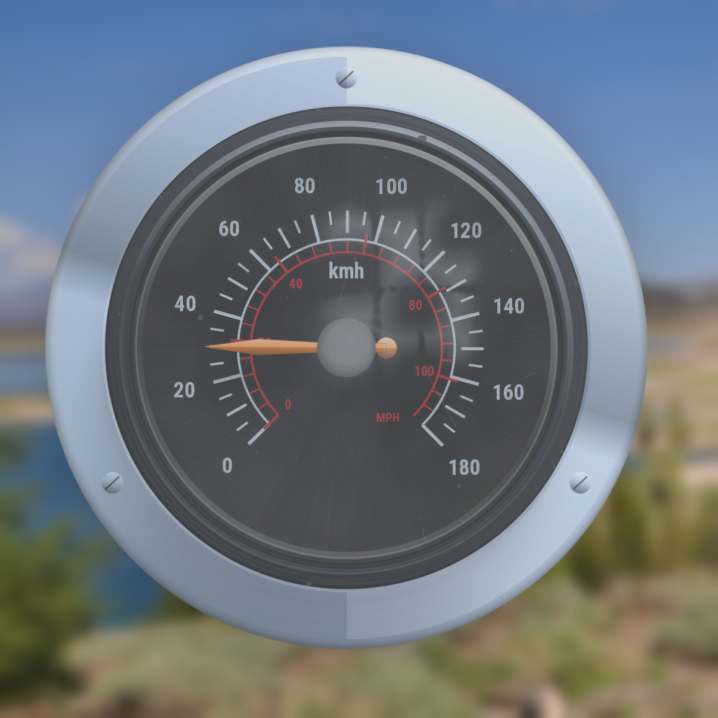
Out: 30
